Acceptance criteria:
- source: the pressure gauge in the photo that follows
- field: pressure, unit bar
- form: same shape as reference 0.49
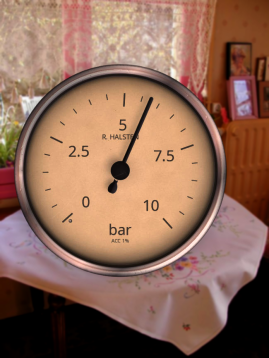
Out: 5.75
